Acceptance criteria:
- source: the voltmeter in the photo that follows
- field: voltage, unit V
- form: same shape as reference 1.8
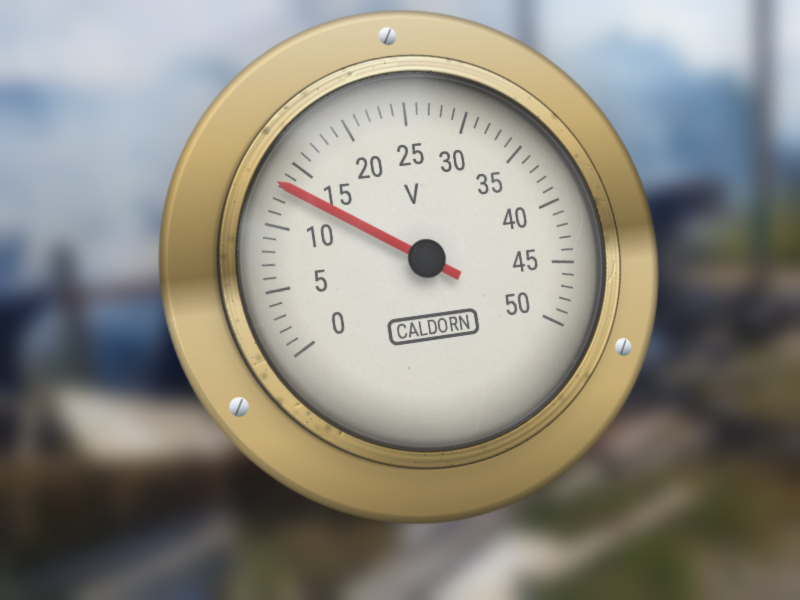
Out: 13
